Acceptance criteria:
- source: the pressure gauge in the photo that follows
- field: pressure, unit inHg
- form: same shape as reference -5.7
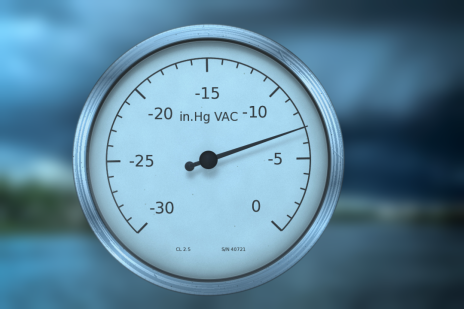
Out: -7
